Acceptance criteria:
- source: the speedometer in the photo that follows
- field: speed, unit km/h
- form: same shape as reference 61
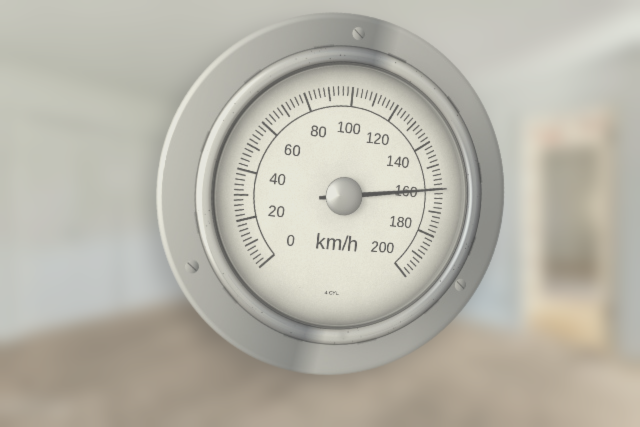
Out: 160
